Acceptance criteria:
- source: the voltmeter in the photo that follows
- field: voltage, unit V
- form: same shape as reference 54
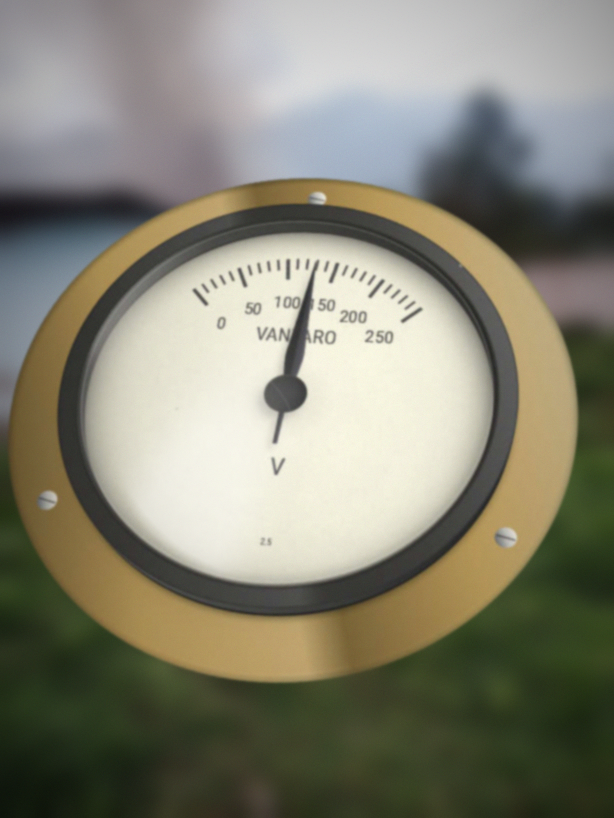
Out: 130
